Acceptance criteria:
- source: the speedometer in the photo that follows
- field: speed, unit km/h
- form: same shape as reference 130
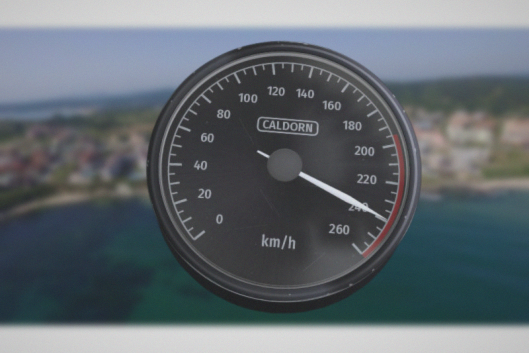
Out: 240
